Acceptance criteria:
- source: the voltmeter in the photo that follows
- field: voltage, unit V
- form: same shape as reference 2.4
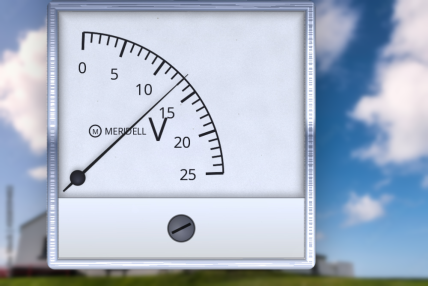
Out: 13
